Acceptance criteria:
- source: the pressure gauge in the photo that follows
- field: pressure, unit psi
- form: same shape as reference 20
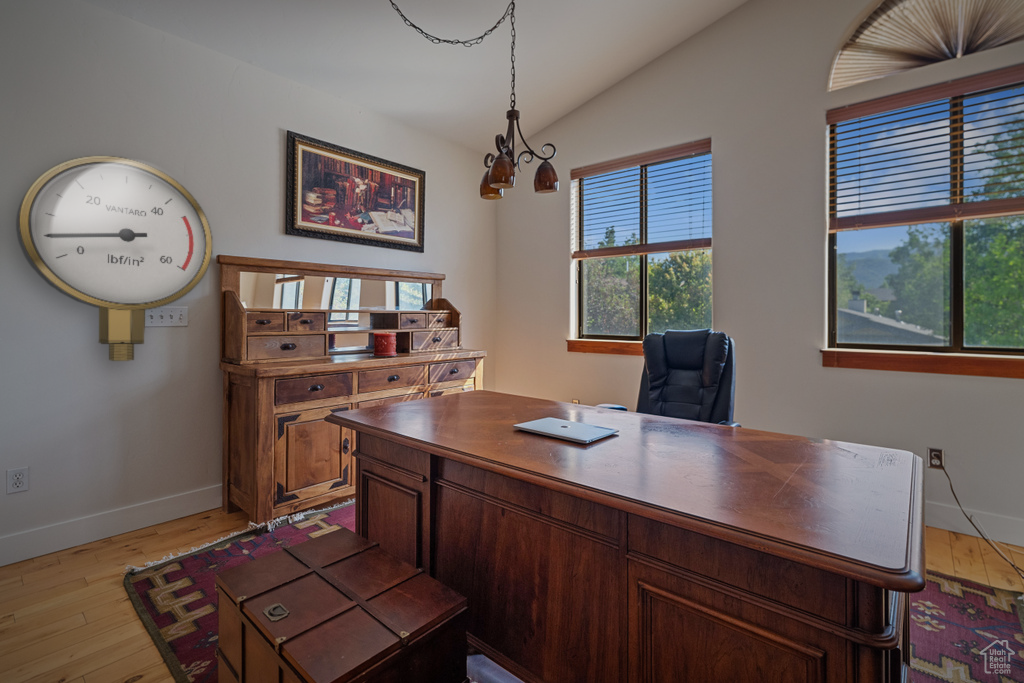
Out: 5
